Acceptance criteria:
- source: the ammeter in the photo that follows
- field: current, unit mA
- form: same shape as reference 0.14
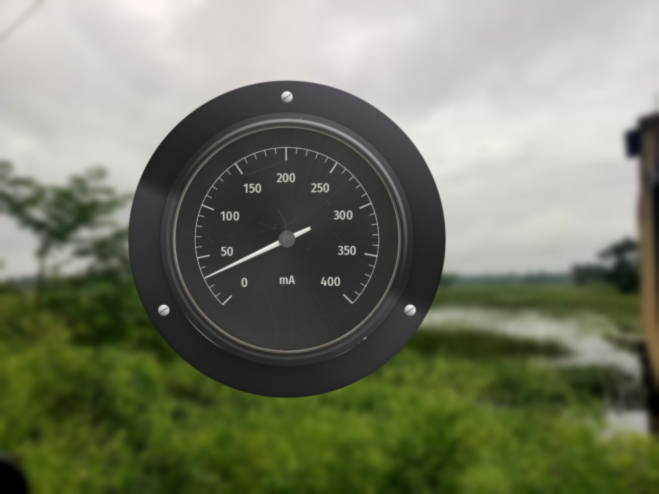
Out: 30
